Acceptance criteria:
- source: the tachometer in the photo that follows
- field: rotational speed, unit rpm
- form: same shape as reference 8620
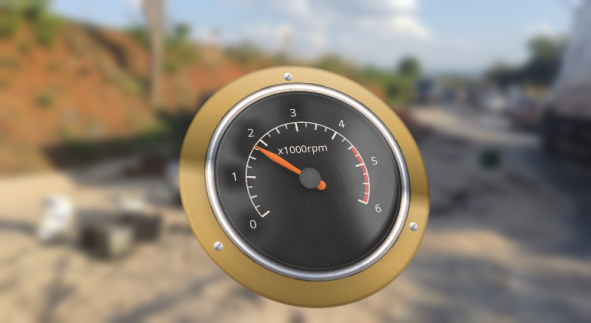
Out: 1750
